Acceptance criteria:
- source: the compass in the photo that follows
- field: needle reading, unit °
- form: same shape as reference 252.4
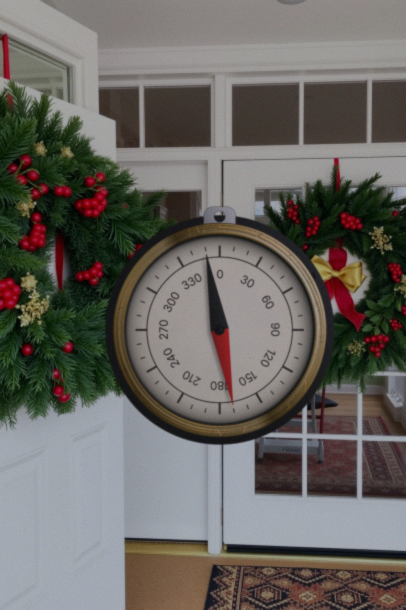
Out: 170
